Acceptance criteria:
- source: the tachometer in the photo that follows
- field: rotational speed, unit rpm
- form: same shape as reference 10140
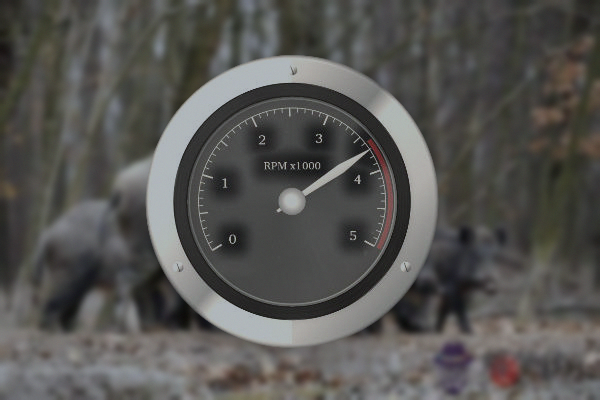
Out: 3700
